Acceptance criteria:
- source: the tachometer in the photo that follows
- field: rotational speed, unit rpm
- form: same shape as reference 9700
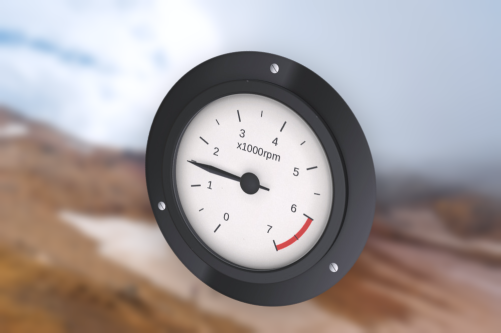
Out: 1500
